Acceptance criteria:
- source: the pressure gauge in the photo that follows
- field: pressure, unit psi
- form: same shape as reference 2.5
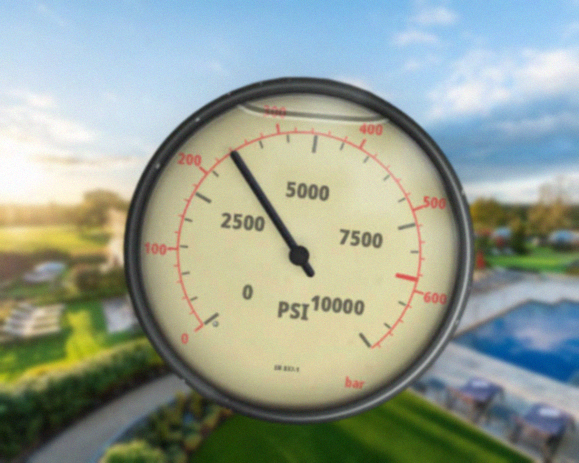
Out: 3500
